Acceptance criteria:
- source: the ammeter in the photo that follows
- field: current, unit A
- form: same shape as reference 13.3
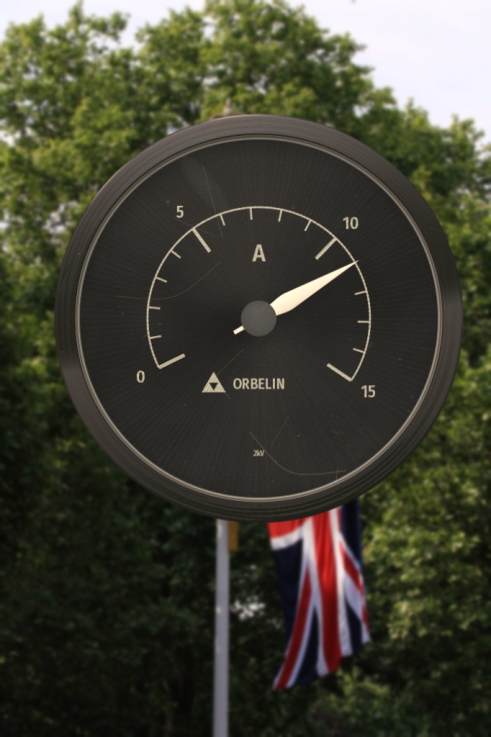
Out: 11
